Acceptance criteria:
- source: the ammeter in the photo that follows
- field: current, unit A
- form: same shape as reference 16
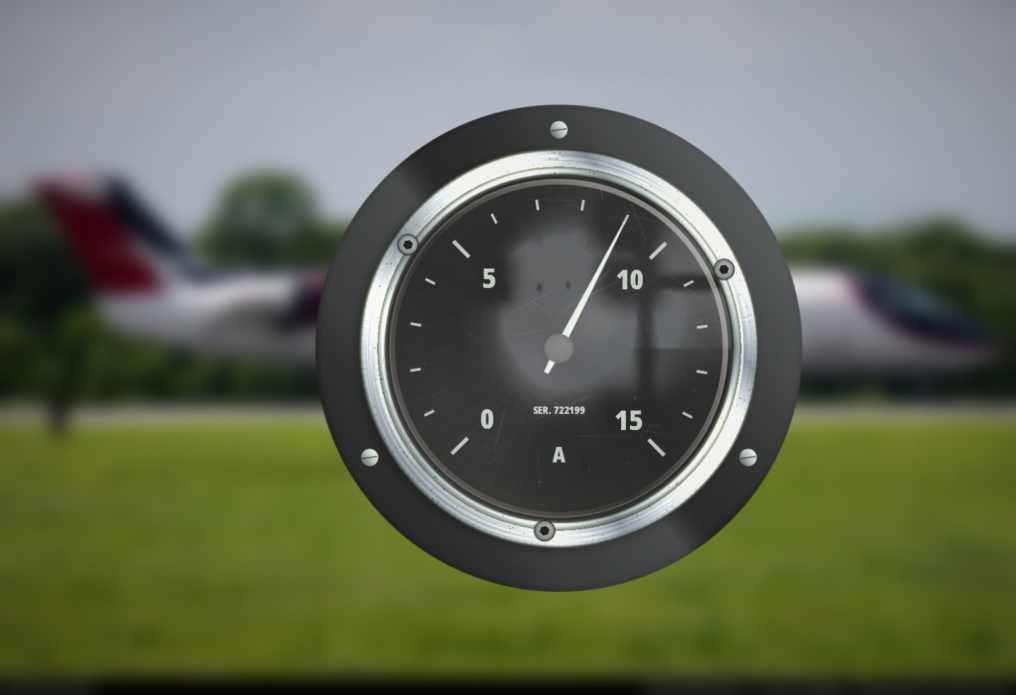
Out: 9
